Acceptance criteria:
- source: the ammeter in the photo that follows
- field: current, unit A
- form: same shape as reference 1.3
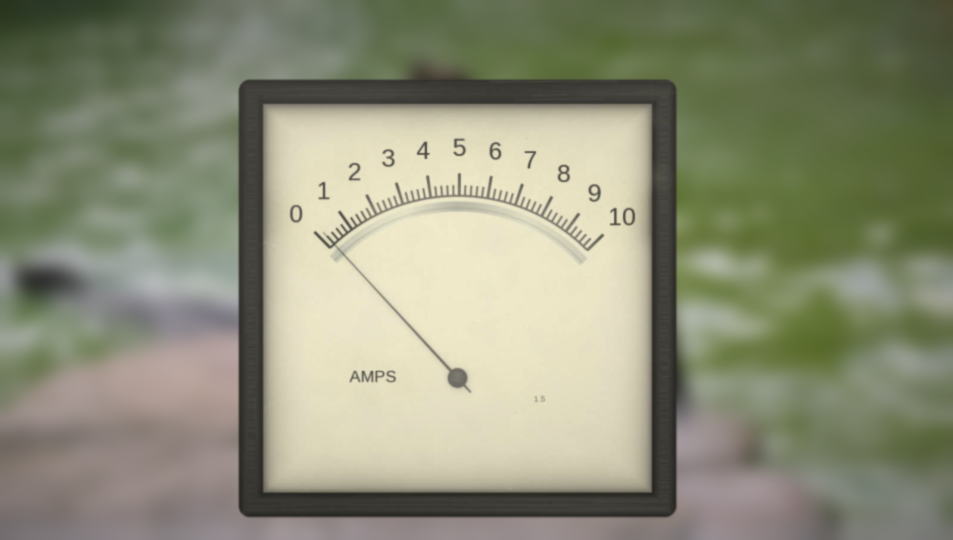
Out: 0.2
